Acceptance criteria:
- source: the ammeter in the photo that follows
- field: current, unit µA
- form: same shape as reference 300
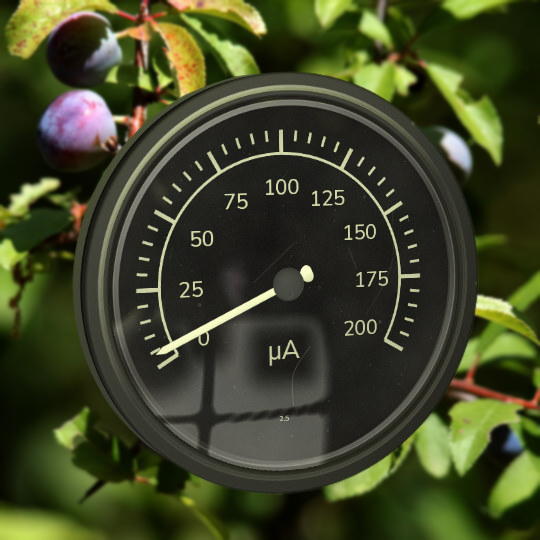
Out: 5
